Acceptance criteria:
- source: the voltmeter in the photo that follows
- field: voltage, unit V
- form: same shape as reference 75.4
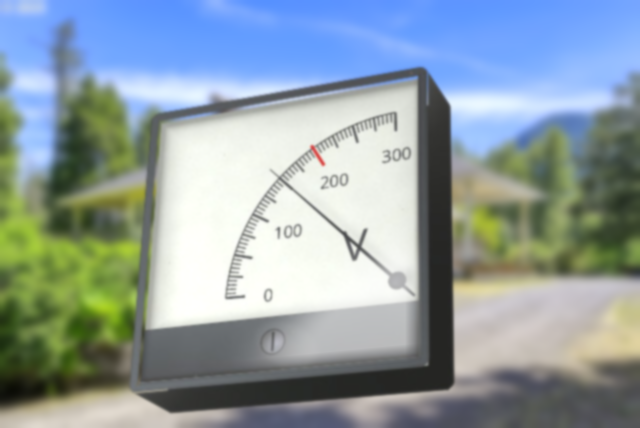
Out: 150
